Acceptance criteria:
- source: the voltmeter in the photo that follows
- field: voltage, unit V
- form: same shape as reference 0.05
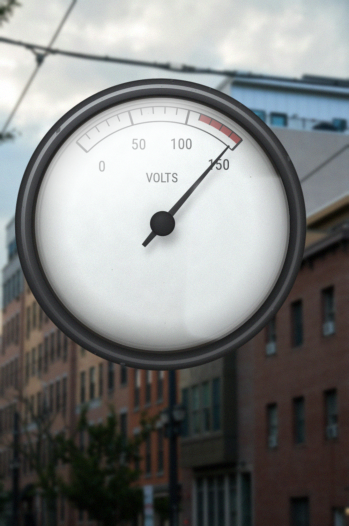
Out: 145
